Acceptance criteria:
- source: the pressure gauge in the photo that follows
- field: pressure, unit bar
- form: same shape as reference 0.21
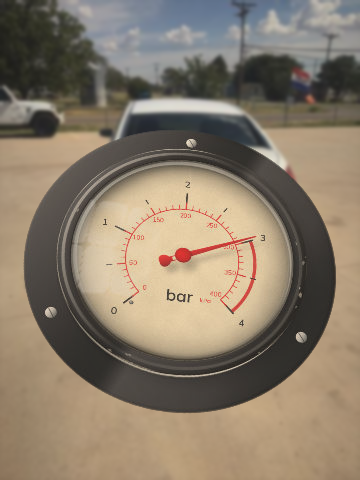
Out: 3
